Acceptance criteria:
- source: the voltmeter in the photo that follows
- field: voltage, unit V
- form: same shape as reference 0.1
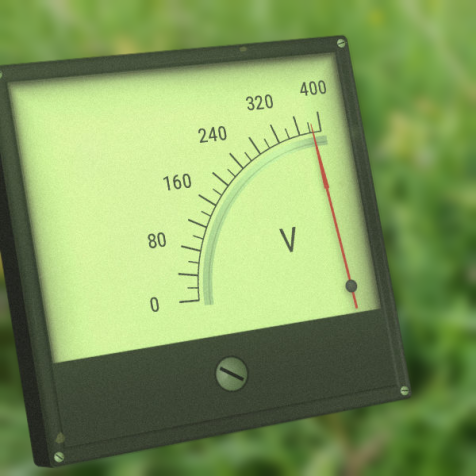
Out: 380
